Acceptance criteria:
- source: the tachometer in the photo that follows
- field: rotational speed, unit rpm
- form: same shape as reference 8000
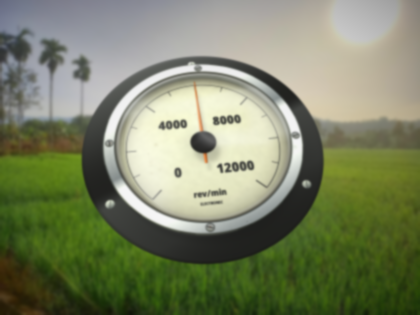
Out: 6000
